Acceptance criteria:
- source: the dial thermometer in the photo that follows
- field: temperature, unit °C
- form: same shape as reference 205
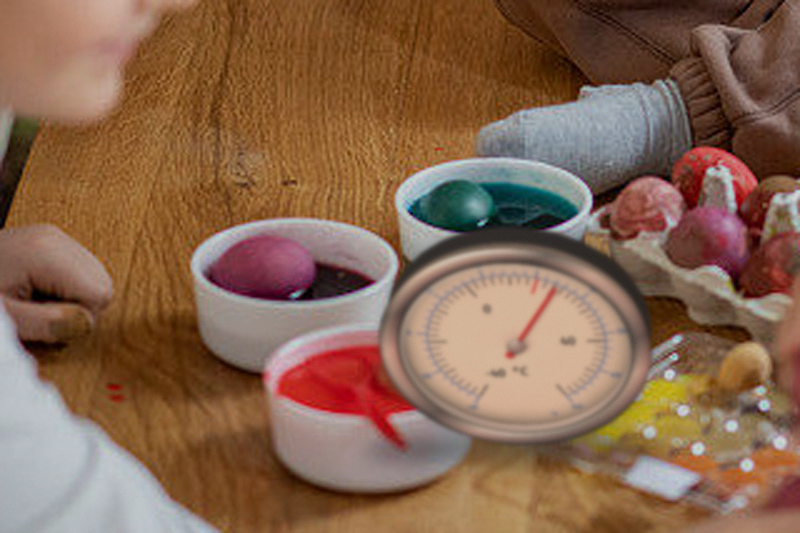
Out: 20
